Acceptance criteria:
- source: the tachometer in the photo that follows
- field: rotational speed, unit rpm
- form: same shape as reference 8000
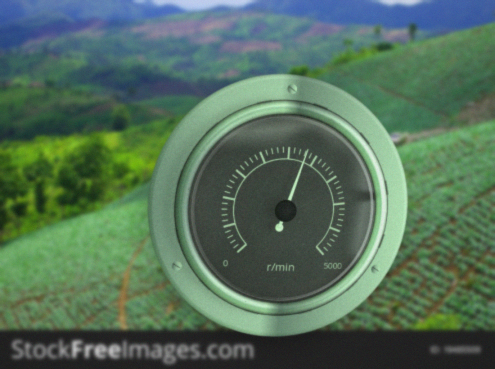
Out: 2800
